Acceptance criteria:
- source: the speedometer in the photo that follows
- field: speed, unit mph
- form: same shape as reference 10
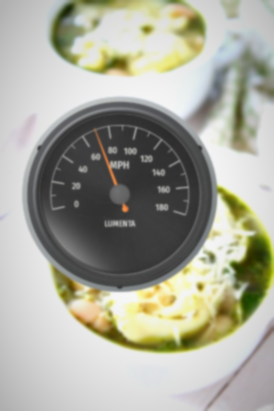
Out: 70
